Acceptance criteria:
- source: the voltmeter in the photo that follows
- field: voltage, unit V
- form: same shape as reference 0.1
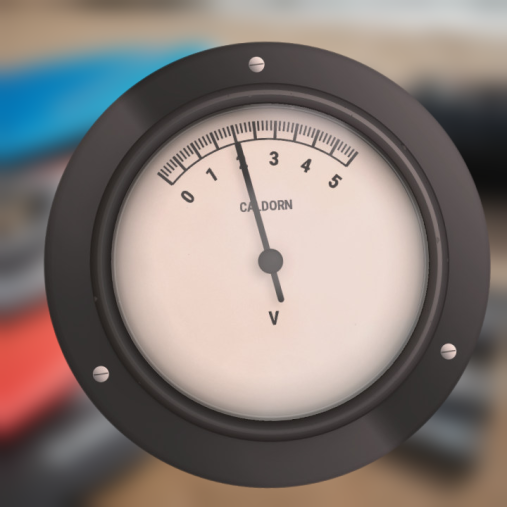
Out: 2
